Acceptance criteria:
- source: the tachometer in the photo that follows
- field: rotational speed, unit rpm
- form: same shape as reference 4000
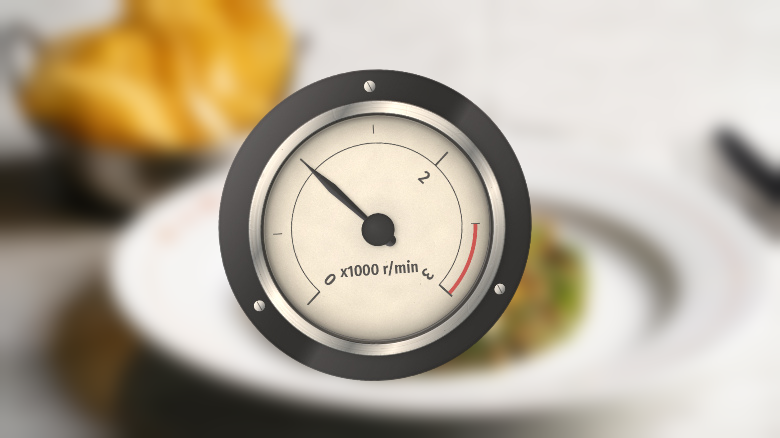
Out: 1000
